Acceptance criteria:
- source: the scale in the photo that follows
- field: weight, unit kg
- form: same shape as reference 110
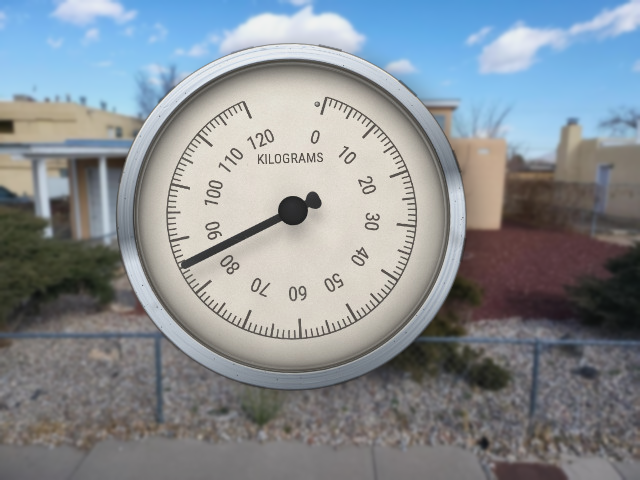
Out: 85
